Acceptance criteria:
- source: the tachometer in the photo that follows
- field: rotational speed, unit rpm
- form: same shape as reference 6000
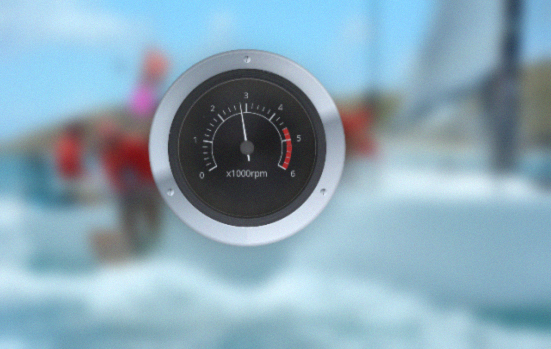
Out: 2800
